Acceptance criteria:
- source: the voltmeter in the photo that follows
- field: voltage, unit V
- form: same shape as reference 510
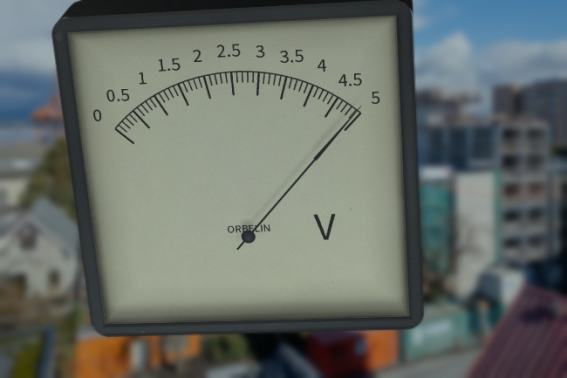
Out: 4.9
